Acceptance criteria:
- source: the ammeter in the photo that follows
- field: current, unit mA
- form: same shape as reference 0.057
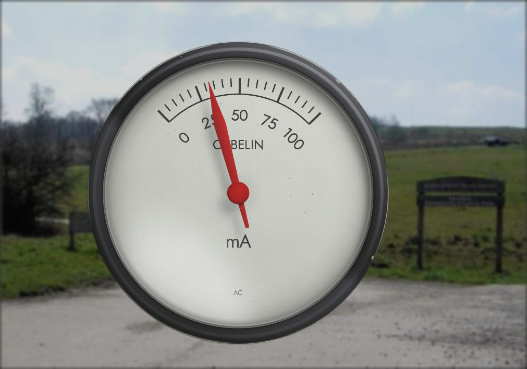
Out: 32.5
